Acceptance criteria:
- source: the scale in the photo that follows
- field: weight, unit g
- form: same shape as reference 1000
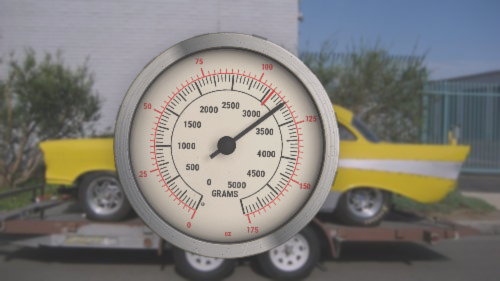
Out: 3250
